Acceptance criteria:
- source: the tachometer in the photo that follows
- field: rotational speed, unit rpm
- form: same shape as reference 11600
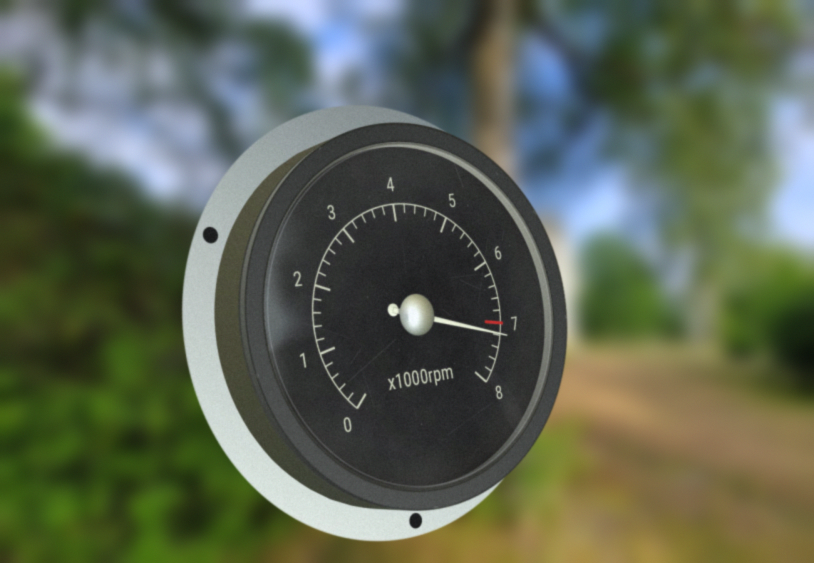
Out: 7200
